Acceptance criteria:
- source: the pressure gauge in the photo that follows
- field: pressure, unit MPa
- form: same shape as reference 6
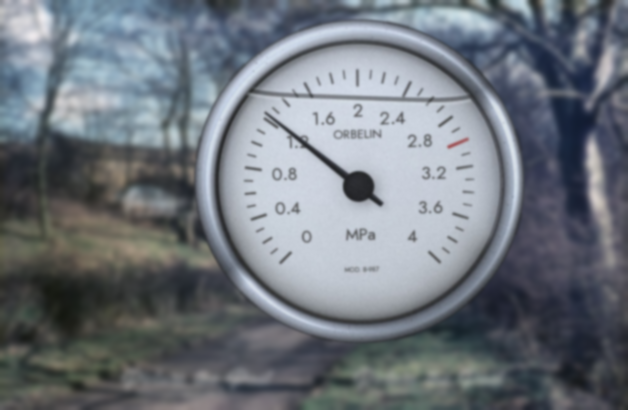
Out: 1.25
